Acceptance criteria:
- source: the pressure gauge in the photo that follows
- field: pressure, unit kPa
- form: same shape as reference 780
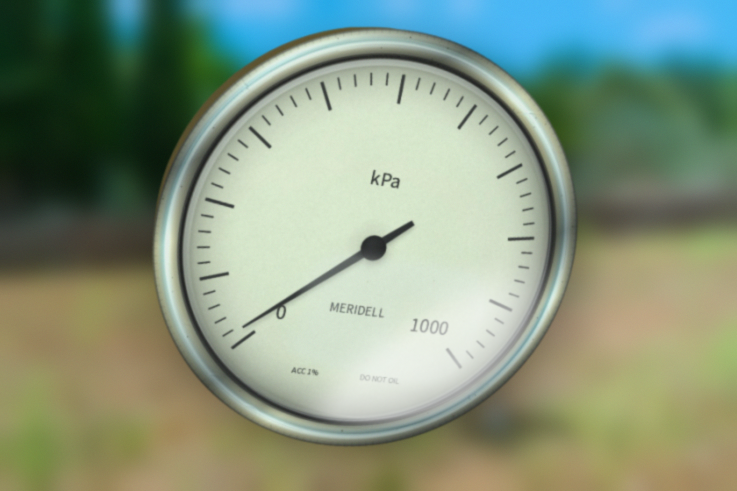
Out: 20
